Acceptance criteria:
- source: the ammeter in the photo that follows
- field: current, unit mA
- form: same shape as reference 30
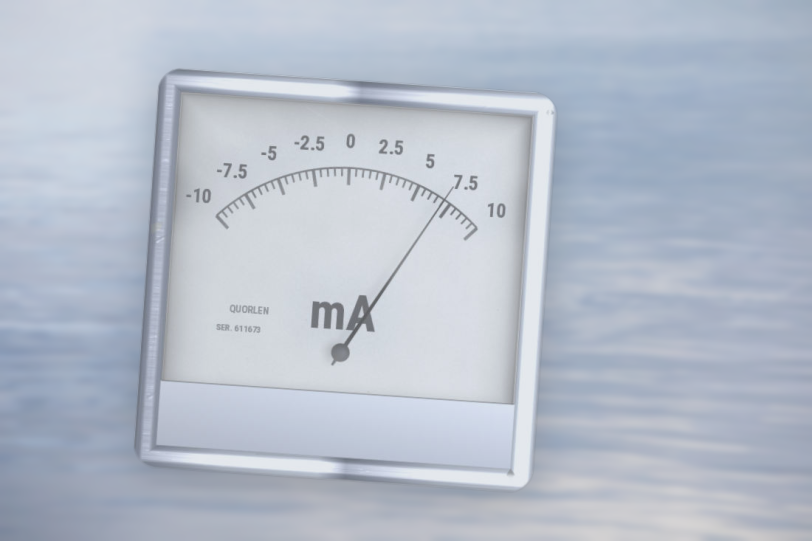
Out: 7
